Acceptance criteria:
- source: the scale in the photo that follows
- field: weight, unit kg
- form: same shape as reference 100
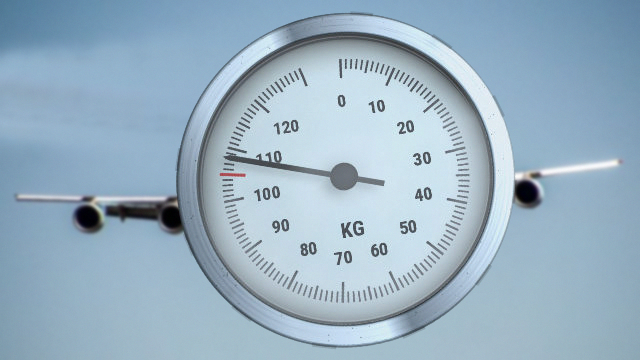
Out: 108
